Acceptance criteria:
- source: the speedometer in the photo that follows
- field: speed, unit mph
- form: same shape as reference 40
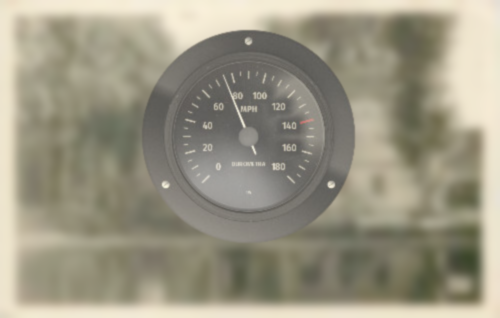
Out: 75
